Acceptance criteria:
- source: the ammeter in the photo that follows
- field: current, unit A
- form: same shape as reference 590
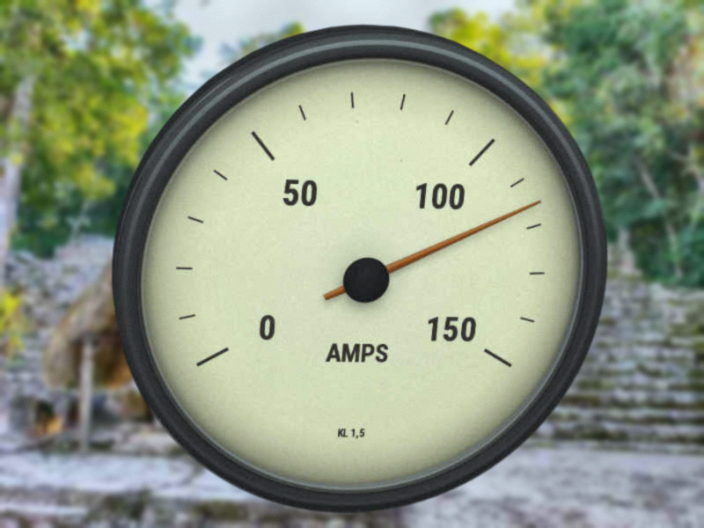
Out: 115
